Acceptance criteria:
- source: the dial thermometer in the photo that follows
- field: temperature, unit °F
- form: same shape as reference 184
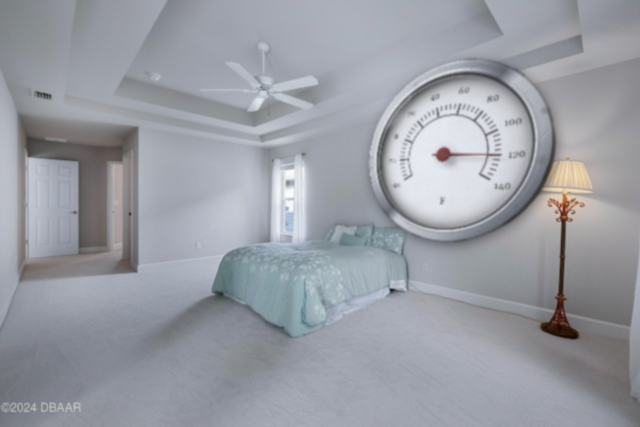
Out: 120
